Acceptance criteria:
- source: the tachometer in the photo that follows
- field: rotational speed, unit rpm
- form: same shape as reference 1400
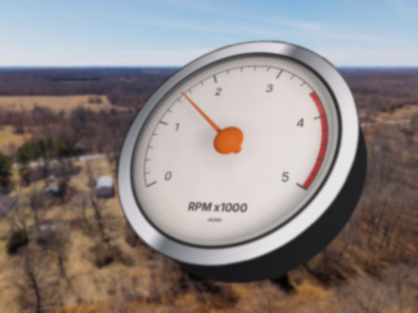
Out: 1500
